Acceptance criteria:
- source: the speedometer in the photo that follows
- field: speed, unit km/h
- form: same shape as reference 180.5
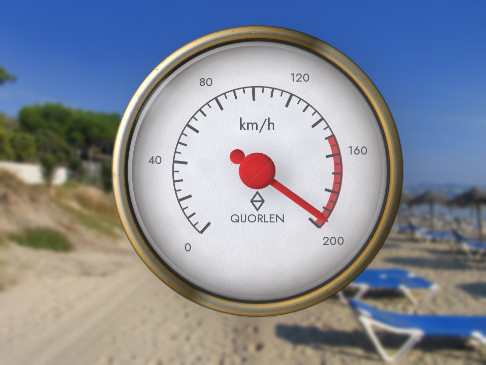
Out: 195
